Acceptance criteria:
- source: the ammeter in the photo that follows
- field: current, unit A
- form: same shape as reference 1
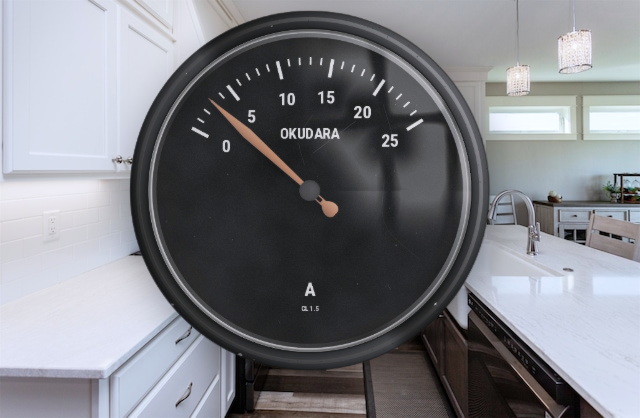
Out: 3
